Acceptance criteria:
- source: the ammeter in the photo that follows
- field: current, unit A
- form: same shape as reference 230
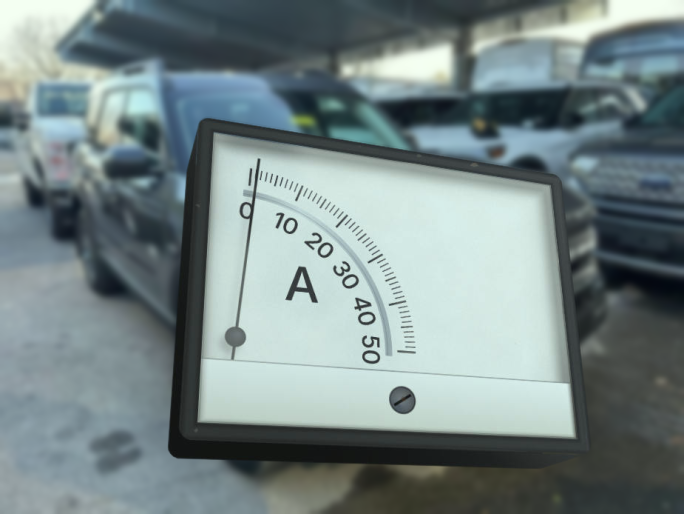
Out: 1
